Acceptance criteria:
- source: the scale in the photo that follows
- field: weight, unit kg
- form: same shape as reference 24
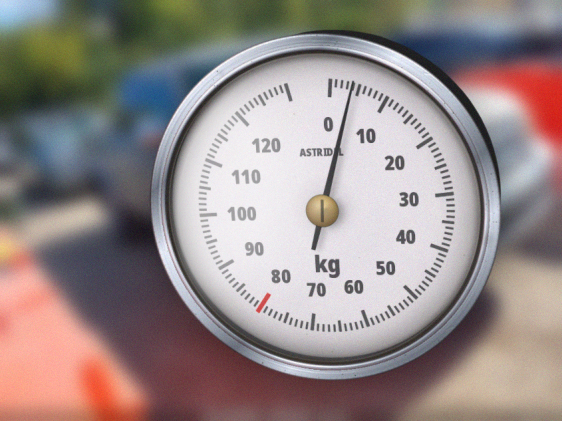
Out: 4
